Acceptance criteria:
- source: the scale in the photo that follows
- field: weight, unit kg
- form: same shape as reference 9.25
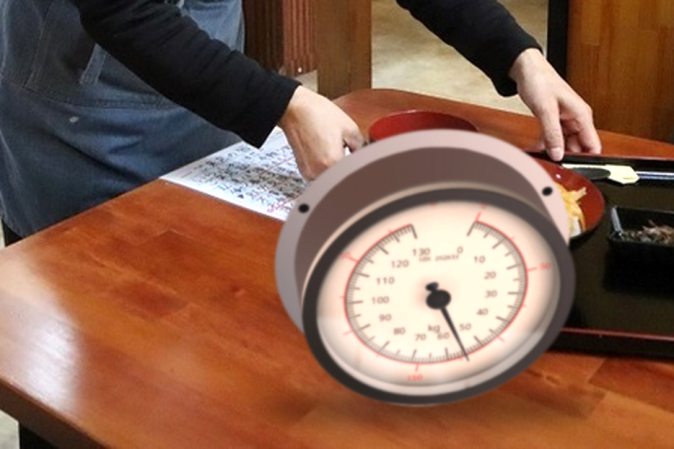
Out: 55
